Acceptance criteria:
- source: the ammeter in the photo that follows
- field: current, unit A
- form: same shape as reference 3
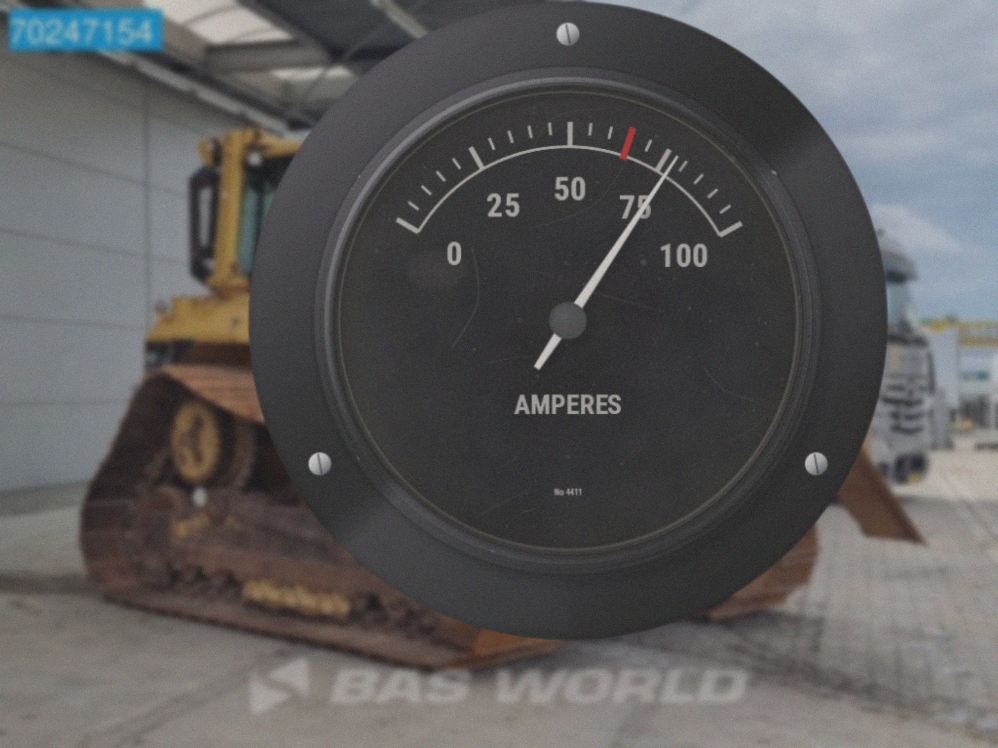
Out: 77.5
